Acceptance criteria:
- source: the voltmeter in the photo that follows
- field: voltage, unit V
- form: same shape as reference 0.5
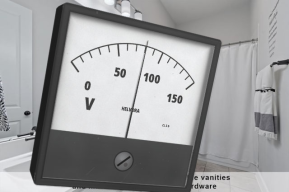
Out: 80
